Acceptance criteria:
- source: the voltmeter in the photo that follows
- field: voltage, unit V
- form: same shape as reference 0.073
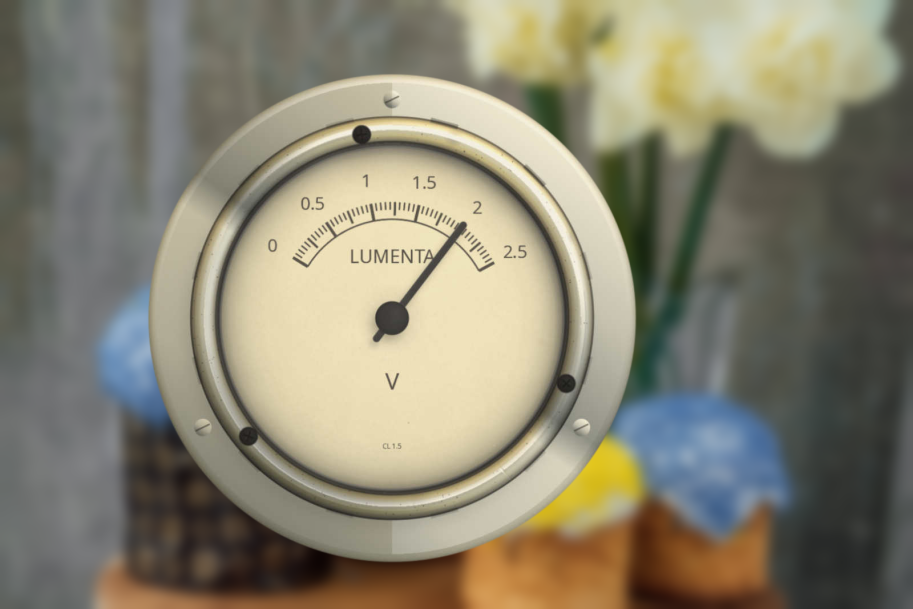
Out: 2
